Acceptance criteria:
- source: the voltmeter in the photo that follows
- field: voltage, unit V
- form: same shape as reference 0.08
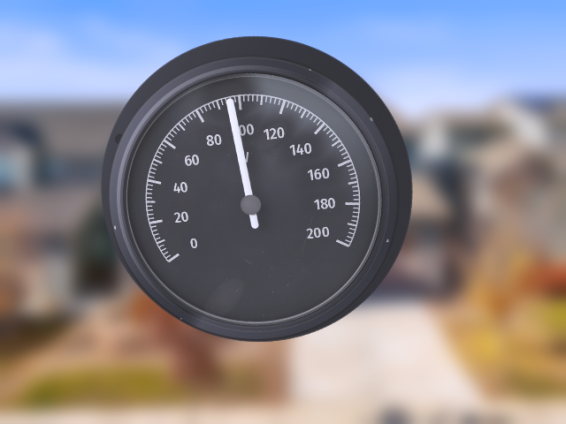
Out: 96
